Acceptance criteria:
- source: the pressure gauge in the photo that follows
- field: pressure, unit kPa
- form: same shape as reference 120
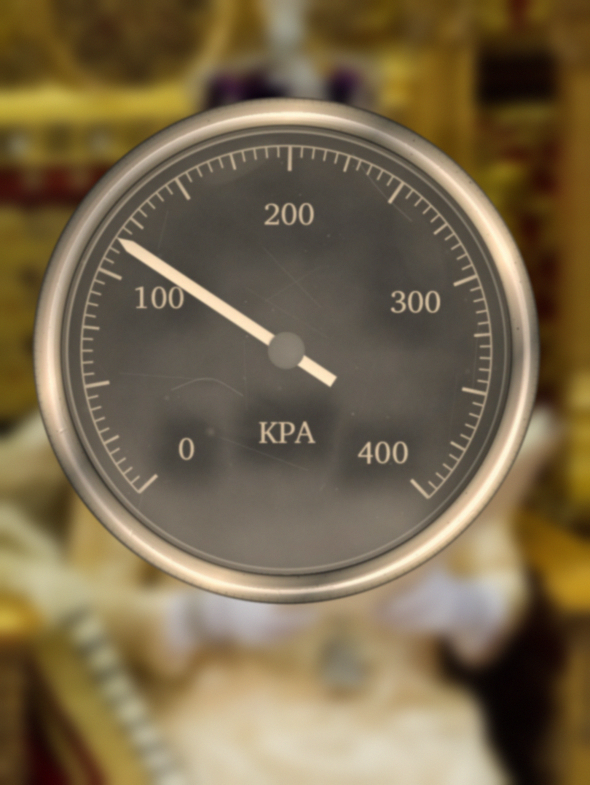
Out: 115
